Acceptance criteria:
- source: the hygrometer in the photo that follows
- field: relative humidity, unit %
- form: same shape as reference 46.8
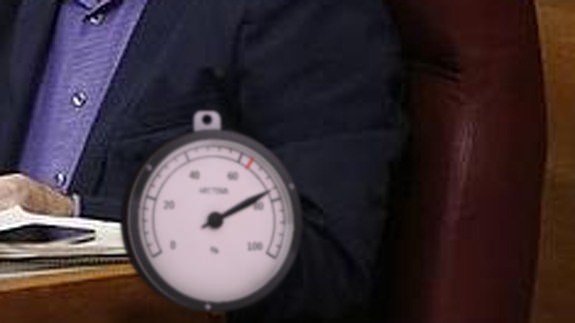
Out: 76
